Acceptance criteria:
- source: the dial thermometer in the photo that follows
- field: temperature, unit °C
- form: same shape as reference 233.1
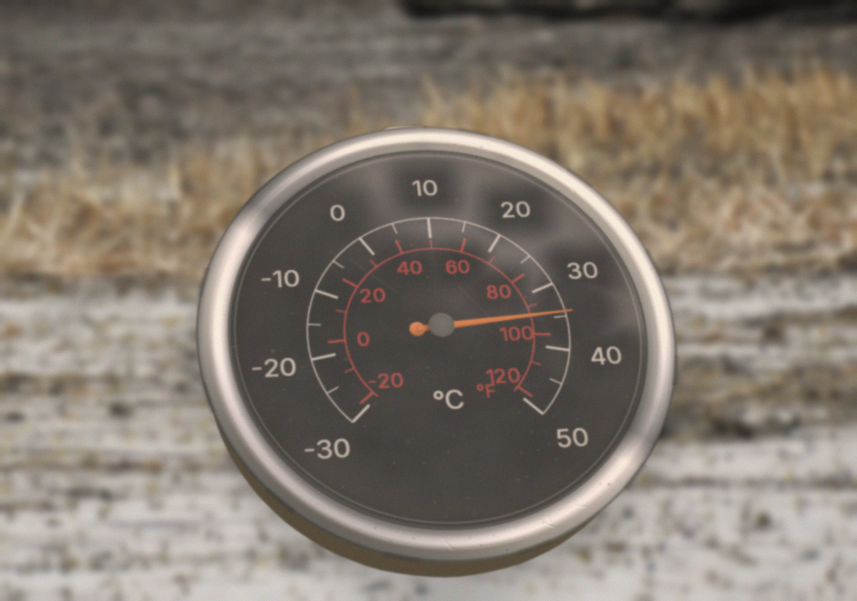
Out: 35
